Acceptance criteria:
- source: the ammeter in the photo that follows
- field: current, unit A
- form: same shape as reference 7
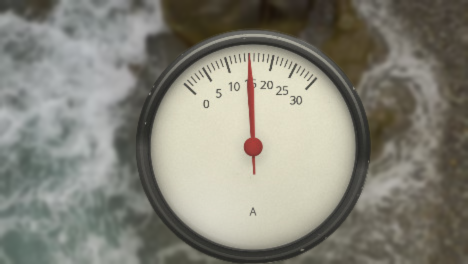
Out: 15
